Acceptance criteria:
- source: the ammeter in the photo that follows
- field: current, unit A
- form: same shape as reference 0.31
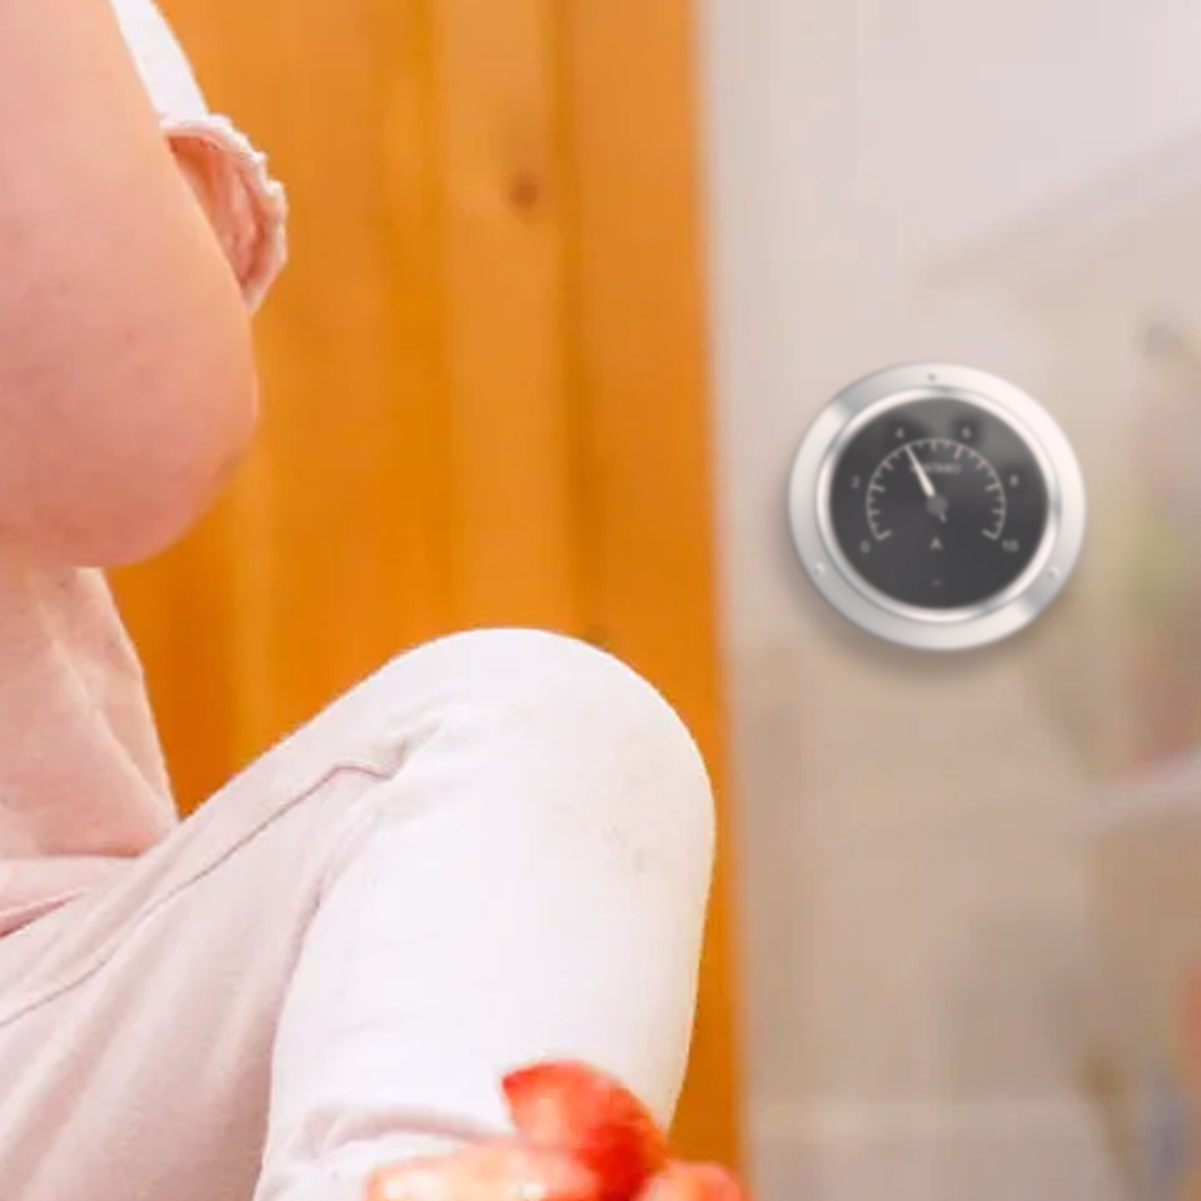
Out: 4
